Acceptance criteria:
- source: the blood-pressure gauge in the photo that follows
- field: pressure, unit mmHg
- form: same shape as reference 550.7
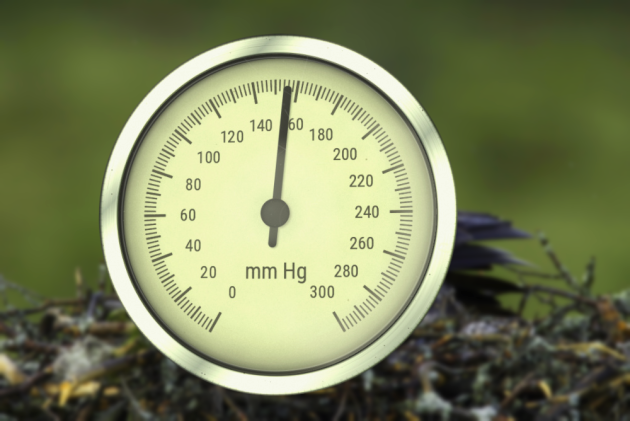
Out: 156
